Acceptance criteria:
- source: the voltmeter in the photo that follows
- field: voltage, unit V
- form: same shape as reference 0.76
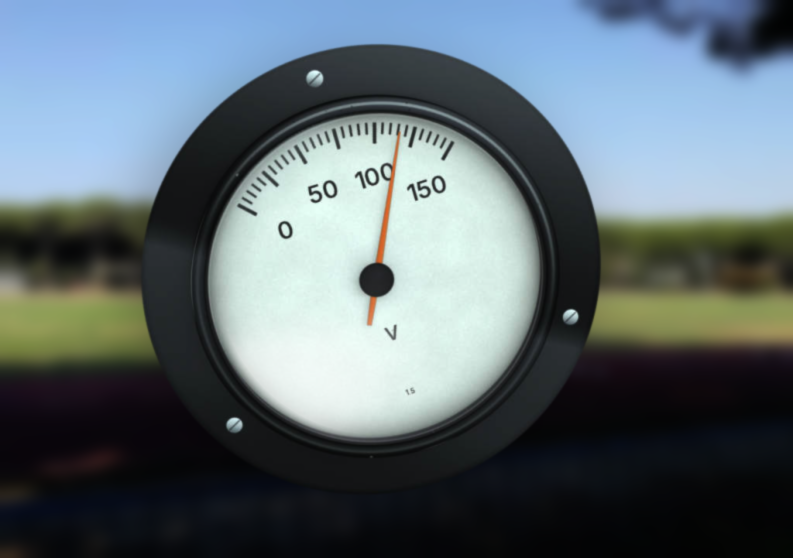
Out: 115
